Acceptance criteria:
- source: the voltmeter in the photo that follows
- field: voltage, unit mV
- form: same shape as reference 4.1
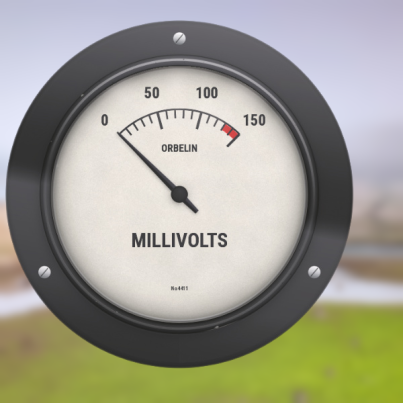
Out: 0
